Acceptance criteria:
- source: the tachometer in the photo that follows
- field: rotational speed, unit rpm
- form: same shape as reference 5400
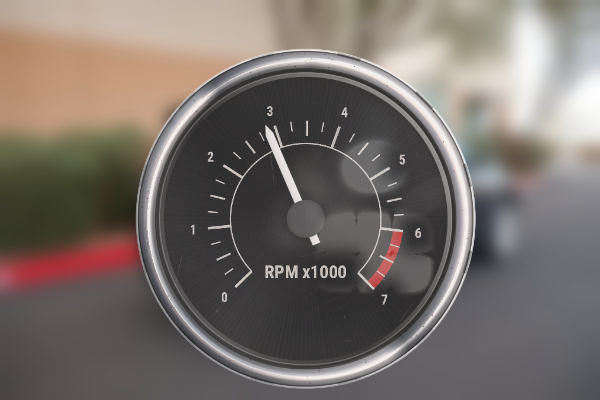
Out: 2875
